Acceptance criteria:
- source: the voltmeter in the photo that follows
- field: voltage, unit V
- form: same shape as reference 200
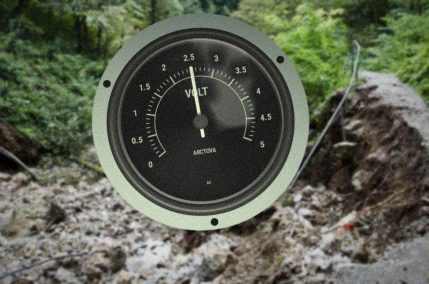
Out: 2.5
